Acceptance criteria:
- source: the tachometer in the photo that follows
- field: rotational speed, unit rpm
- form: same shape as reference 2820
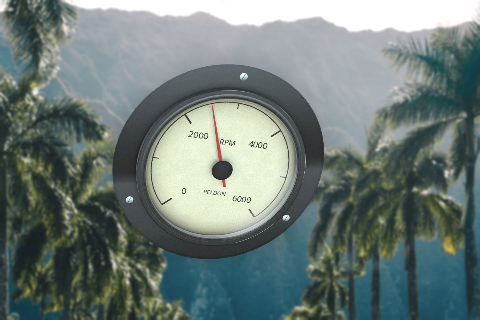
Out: 2500
